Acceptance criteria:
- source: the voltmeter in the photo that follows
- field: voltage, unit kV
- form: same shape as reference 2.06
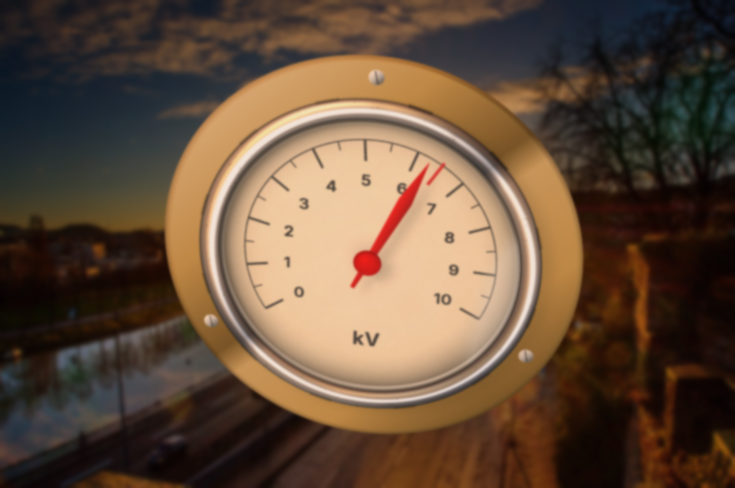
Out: 6.25
